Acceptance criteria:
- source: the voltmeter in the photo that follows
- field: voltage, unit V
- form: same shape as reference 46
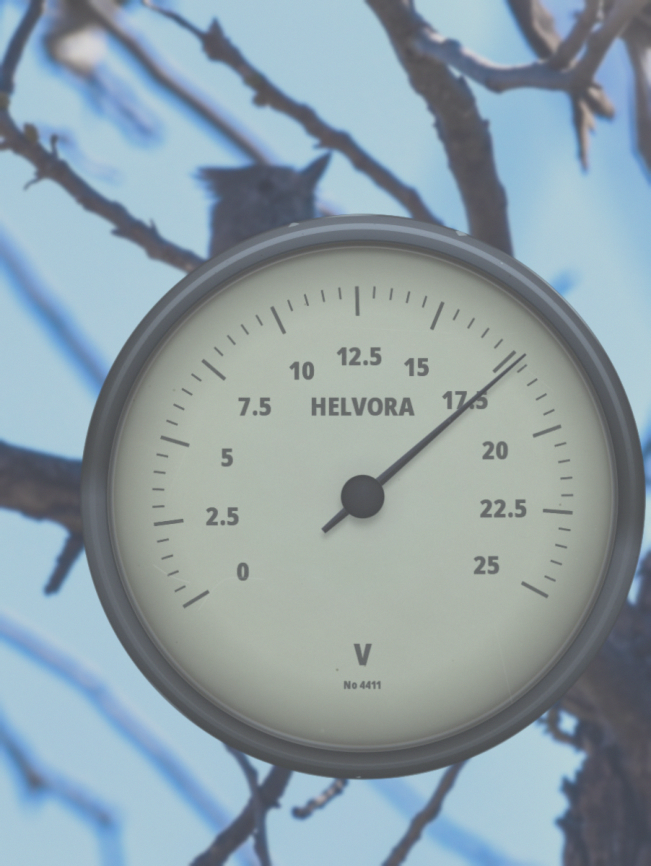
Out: 17.75
